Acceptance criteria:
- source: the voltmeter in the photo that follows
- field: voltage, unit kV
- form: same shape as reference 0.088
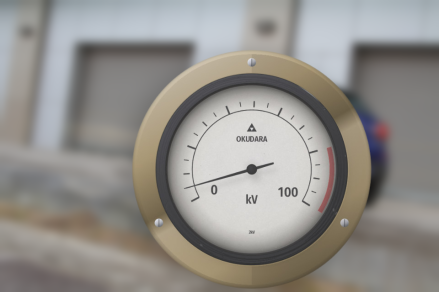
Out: 5
